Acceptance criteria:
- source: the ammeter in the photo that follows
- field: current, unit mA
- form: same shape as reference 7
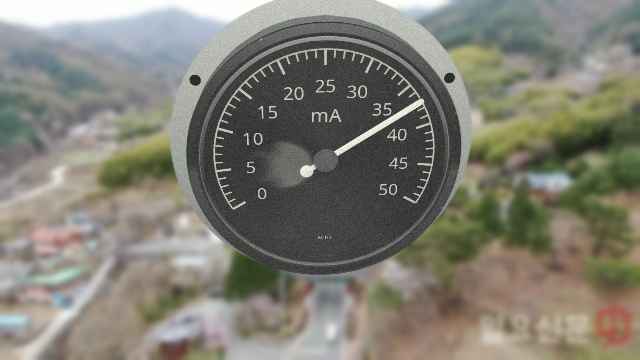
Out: 37
